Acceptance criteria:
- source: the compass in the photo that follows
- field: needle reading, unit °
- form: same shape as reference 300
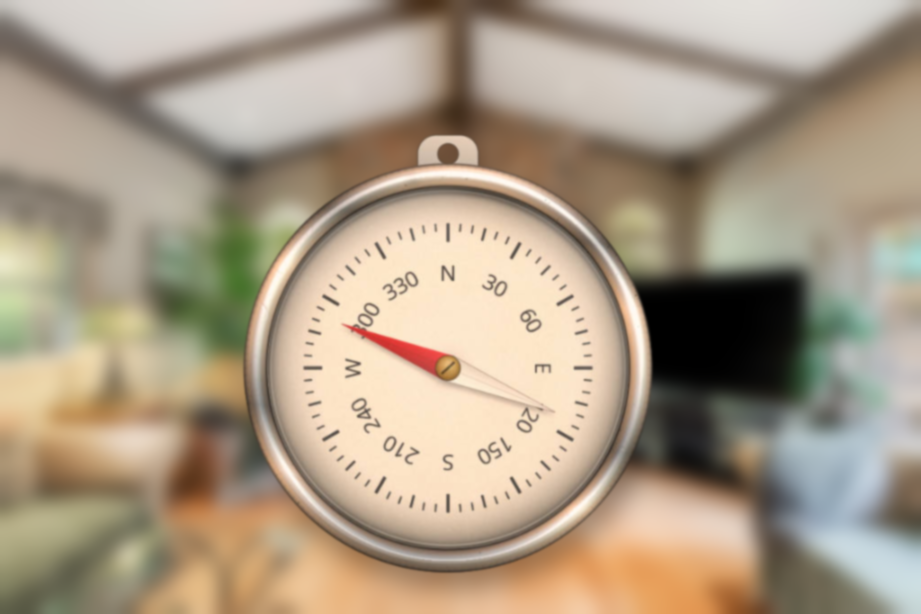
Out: 292.5
